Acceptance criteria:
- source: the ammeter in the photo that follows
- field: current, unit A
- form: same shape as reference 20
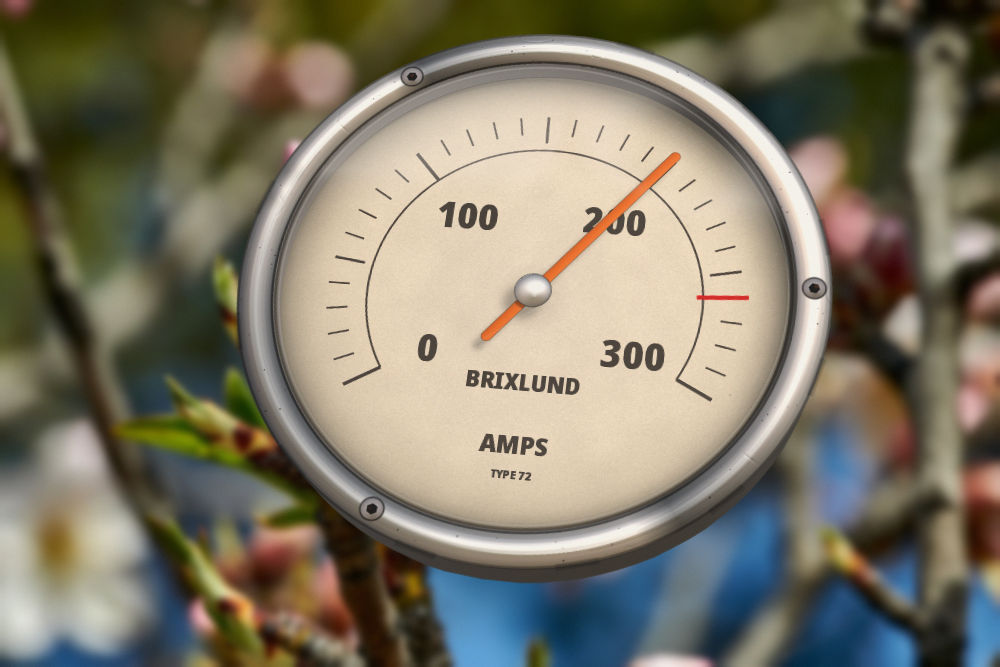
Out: 200
